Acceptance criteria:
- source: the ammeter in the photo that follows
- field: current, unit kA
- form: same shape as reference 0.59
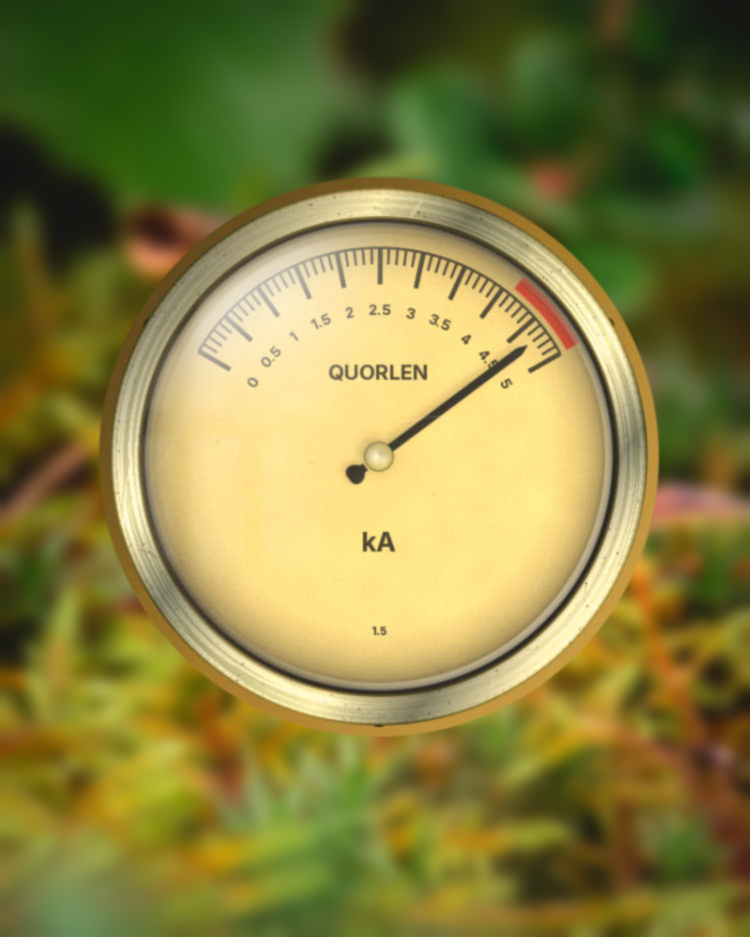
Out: 4.7
